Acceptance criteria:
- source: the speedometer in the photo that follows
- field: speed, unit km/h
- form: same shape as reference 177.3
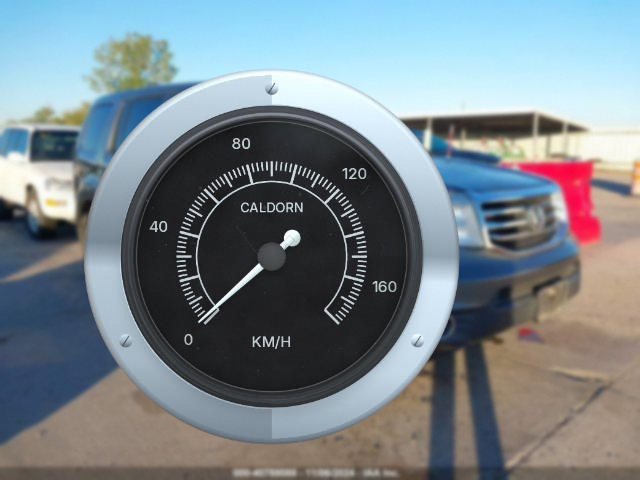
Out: 2
